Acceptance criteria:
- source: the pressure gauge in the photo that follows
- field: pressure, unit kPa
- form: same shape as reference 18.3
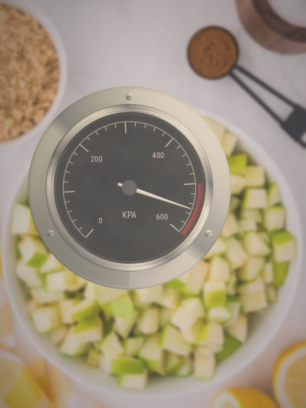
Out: 550
